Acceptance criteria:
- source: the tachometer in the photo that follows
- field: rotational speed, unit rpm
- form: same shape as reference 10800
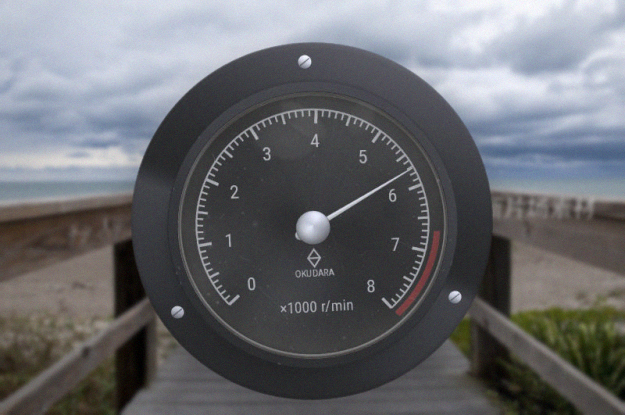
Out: 5700
